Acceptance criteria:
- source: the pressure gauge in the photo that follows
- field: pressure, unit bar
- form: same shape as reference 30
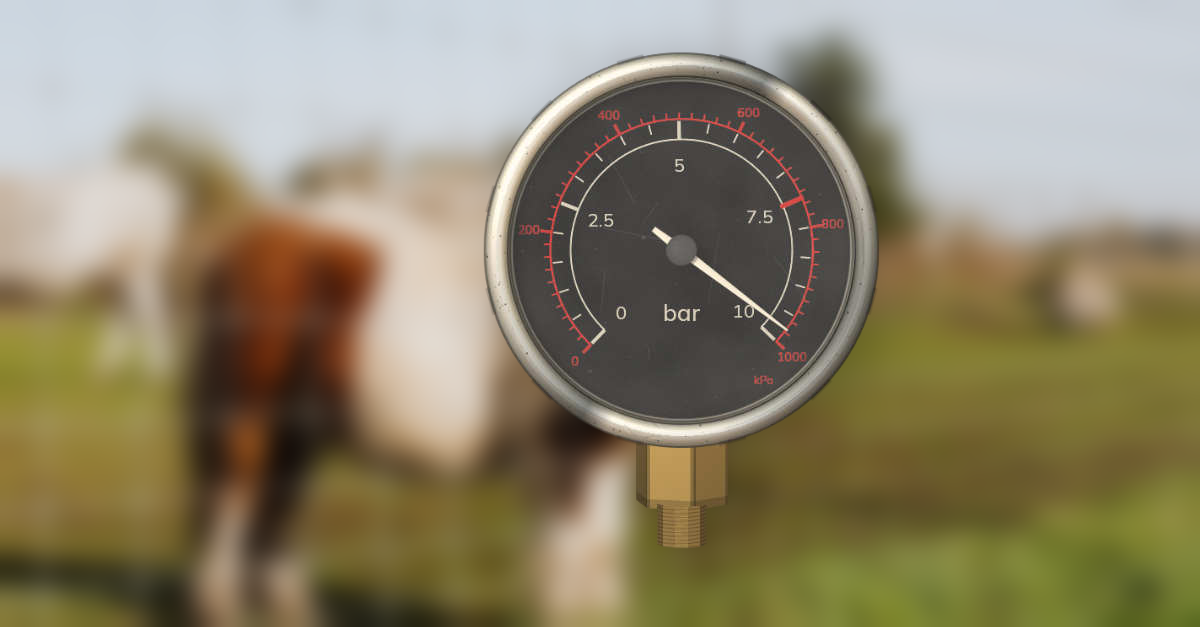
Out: 9.75
